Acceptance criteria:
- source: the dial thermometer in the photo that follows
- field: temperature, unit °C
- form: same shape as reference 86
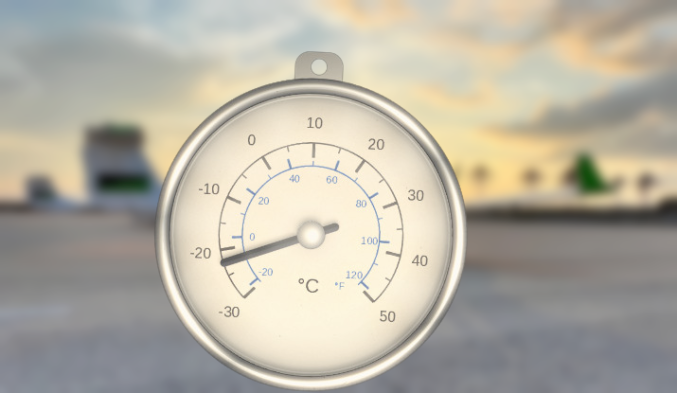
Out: -22.5
